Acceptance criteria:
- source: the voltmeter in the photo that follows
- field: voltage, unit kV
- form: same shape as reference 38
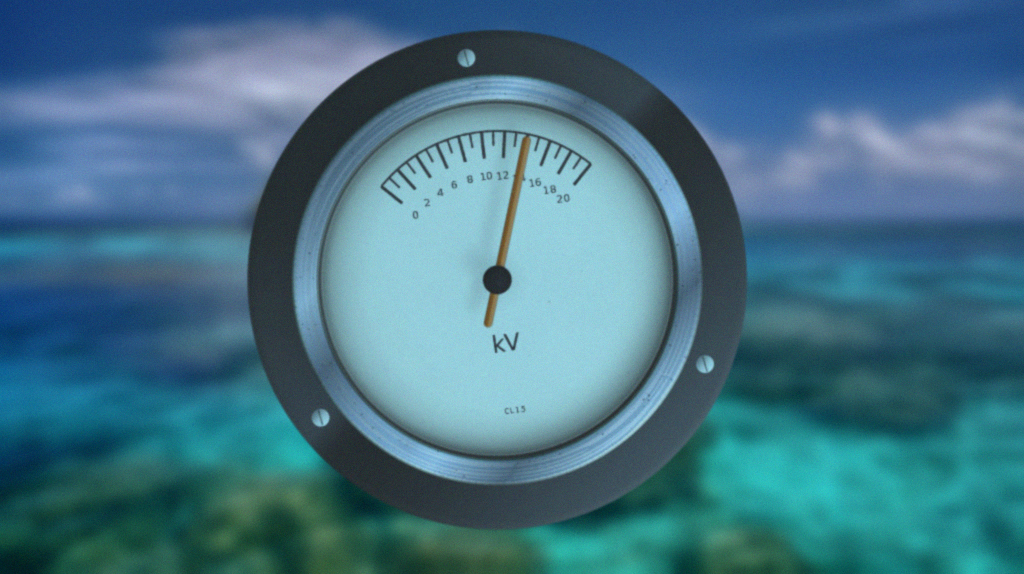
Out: 14
